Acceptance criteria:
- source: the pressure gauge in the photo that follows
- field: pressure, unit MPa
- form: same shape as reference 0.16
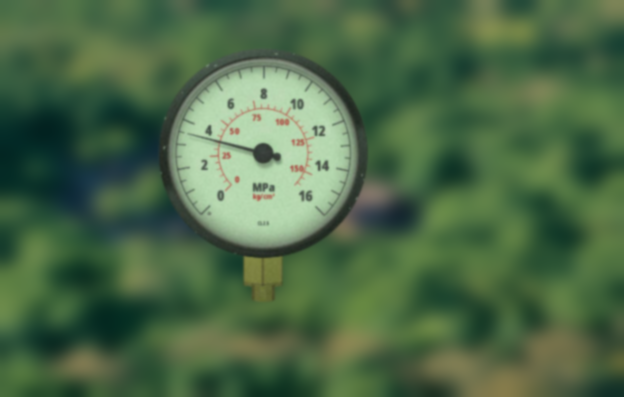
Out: 3.5
